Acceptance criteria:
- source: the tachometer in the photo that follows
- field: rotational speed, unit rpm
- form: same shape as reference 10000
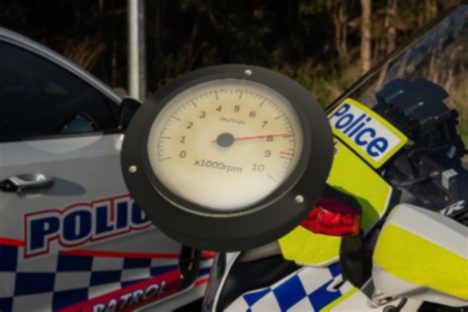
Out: 8000
